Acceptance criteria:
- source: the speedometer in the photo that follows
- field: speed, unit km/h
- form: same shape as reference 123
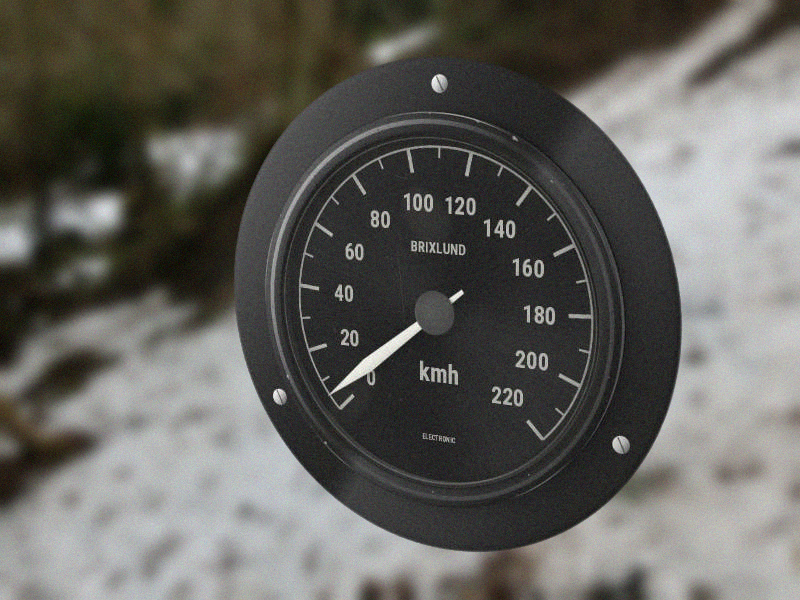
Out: 5
